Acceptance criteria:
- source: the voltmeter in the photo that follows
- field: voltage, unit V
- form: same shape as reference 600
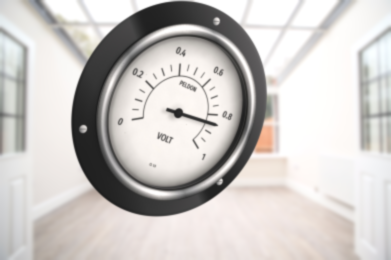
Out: 0.85
